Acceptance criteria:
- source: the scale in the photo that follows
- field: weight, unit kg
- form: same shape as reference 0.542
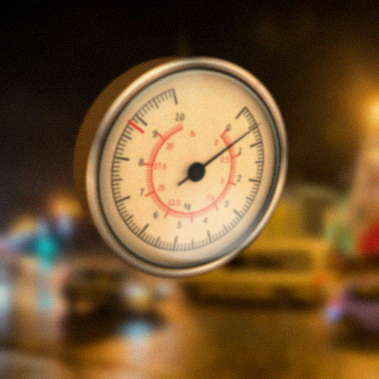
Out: 0.5
